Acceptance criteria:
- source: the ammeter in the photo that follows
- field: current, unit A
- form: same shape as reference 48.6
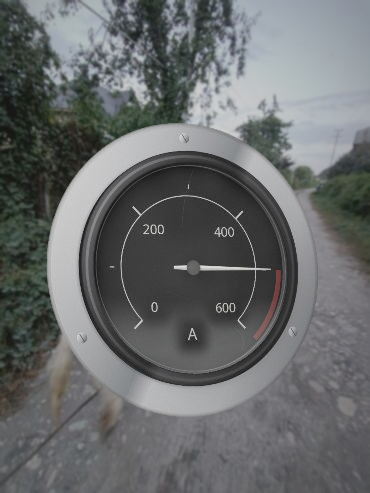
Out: 500
